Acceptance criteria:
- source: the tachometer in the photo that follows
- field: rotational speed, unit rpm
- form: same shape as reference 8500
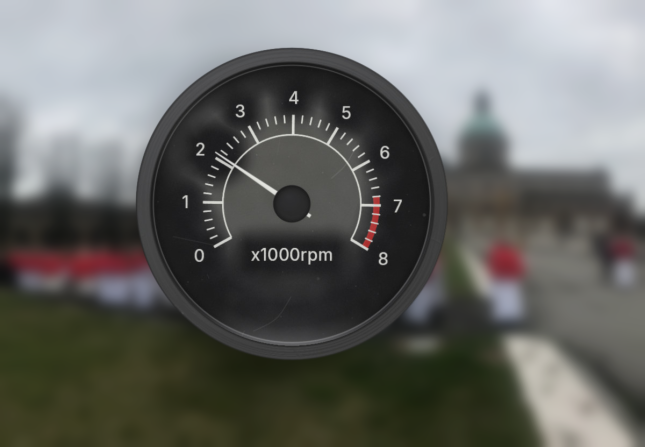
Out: 2100
